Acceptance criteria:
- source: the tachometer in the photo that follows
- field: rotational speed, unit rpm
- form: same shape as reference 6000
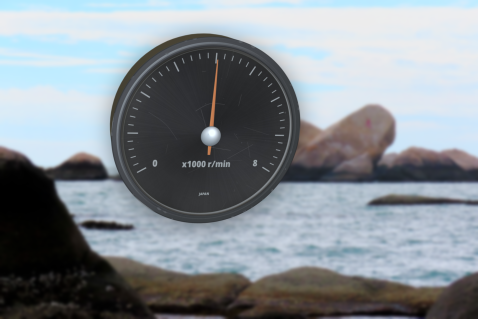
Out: 4000
